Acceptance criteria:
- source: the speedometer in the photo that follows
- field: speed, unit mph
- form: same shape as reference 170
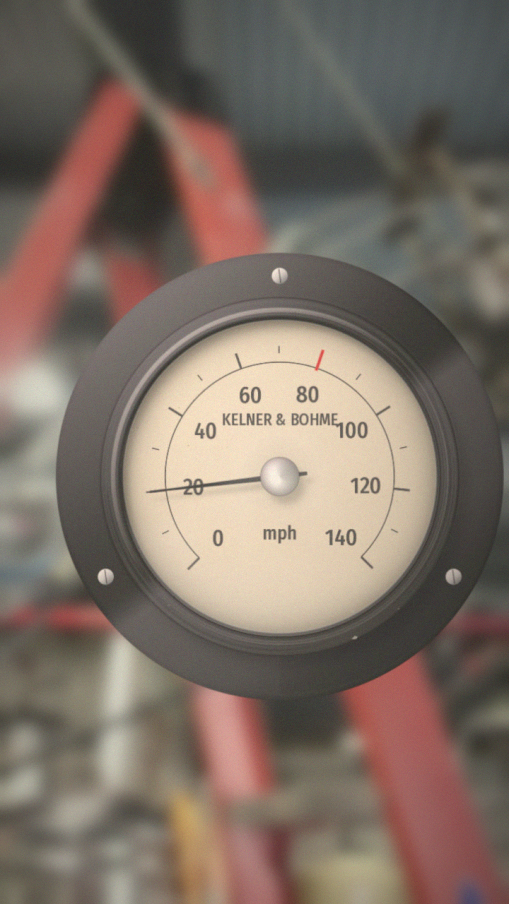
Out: 20
